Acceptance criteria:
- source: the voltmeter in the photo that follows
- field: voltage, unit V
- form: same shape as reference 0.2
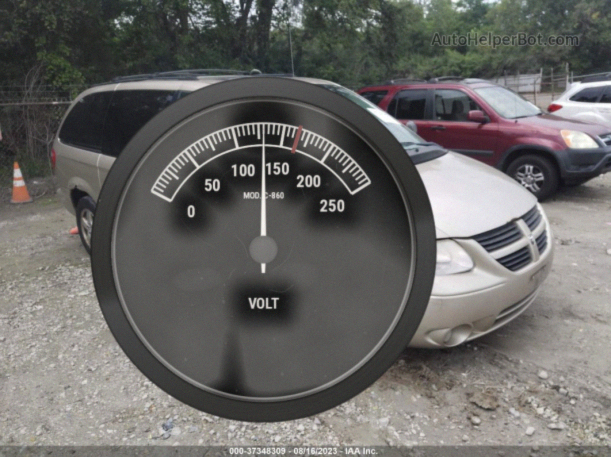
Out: 130
